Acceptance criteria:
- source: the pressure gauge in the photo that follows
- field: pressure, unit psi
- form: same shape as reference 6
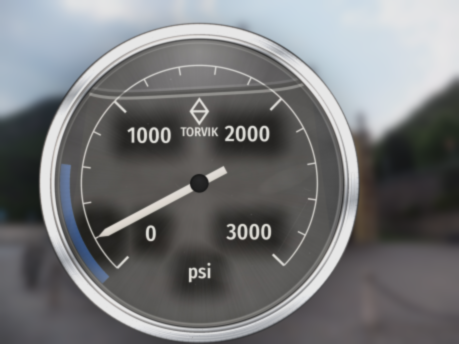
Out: 200
